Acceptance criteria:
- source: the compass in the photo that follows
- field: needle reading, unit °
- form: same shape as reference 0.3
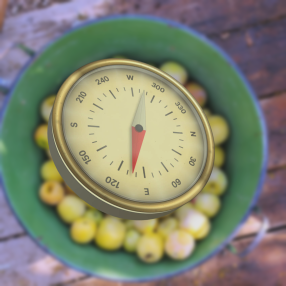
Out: 105
